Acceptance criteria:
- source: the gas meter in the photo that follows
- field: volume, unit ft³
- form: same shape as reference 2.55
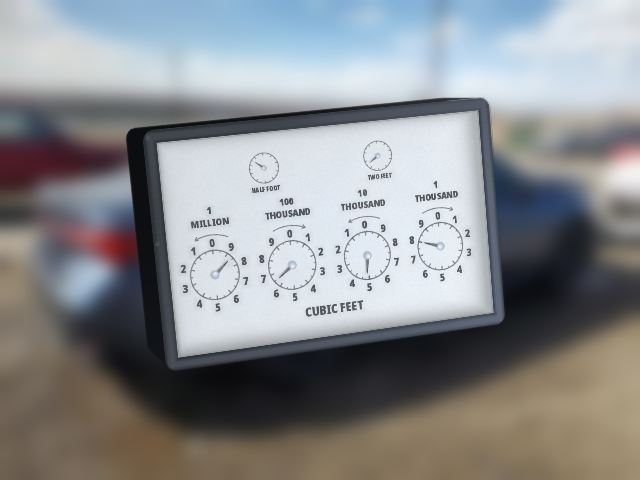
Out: 864800
